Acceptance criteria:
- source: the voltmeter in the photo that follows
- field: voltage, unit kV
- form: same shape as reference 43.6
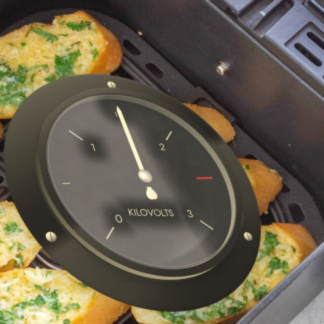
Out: 1.5
